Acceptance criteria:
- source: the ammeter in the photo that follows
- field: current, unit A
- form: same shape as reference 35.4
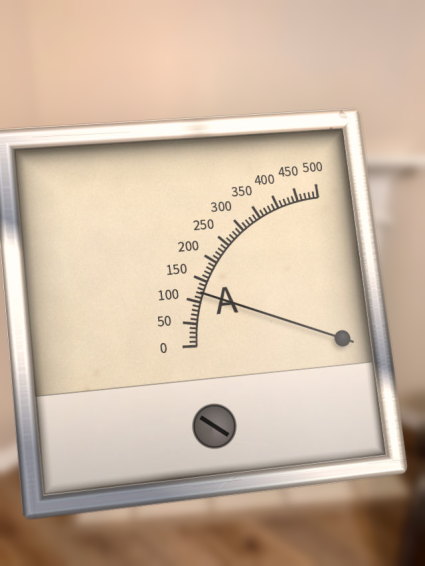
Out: 120
